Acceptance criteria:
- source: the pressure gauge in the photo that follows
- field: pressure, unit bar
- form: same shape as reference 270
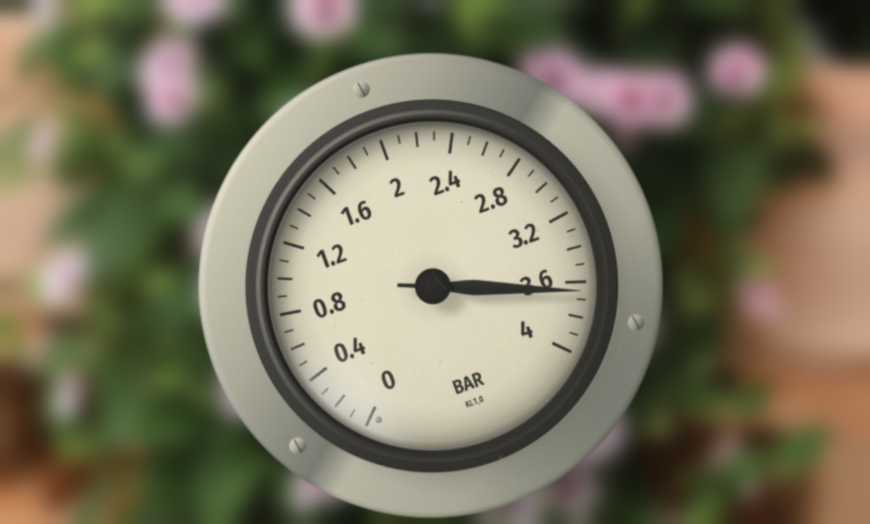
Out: 3.65
